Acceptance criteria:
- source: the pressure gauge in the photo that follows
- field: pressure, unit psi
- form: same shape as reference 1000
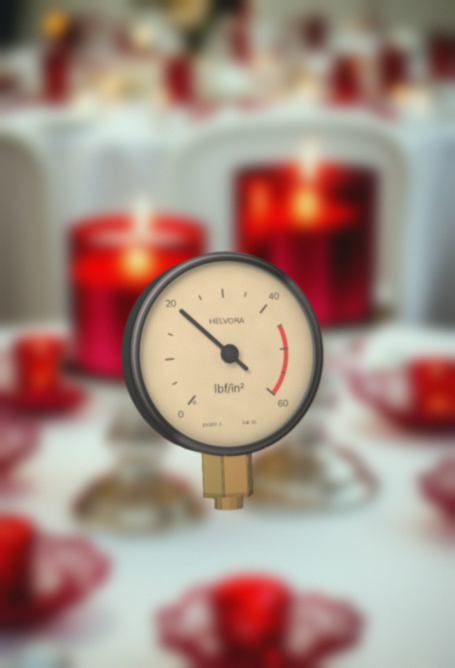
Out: 20
